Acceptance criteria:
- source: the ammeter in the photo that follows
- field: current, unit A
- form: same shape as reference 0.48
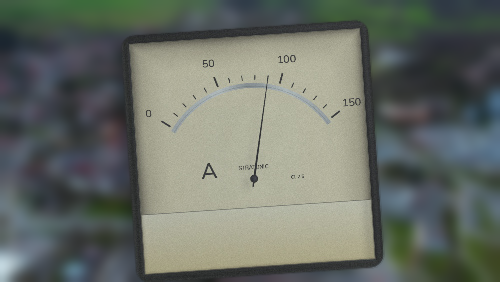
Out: 90
